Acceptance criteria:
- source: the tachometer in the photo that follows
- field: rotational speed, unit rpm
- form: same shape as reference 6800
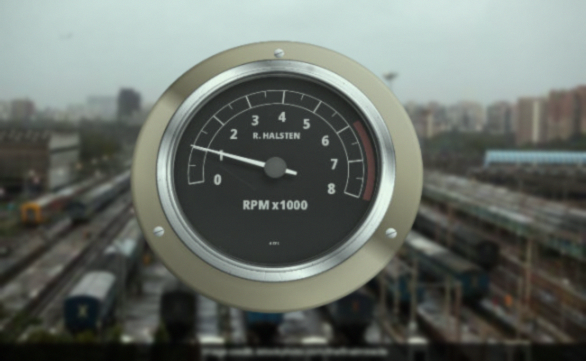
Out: 1000
